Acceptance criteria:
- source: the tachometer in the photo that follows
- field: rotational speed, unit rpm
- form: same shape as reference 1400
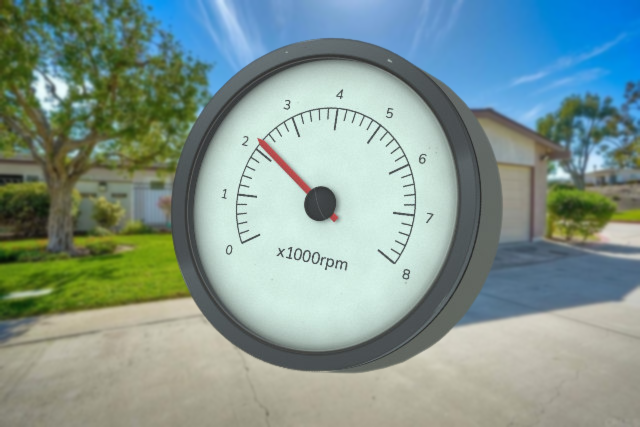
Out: 2200
